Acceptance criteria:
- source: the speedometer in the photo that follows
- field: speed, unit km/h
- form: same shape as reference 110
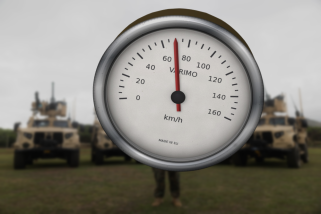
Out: 70
